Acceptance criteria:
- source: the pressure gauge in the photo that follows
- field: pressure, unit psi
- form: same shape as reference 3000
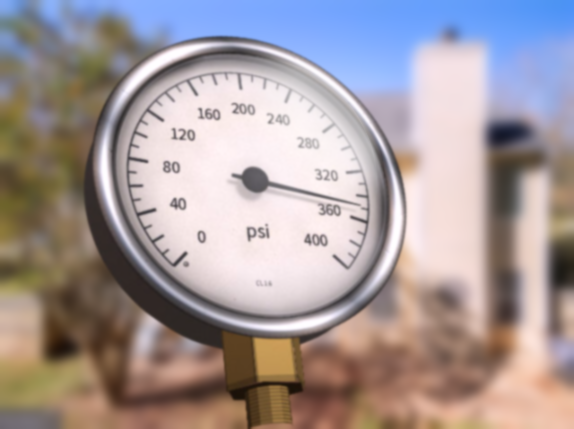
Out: 350
